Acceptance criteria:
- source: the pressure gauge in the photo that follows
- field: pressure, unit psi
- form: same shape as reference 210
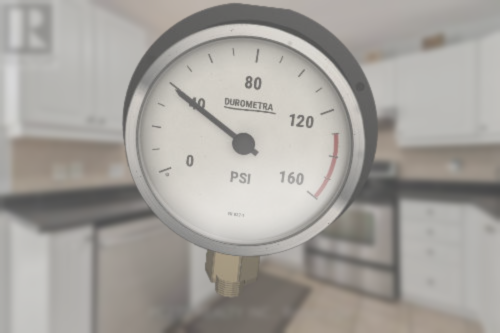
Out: 40
